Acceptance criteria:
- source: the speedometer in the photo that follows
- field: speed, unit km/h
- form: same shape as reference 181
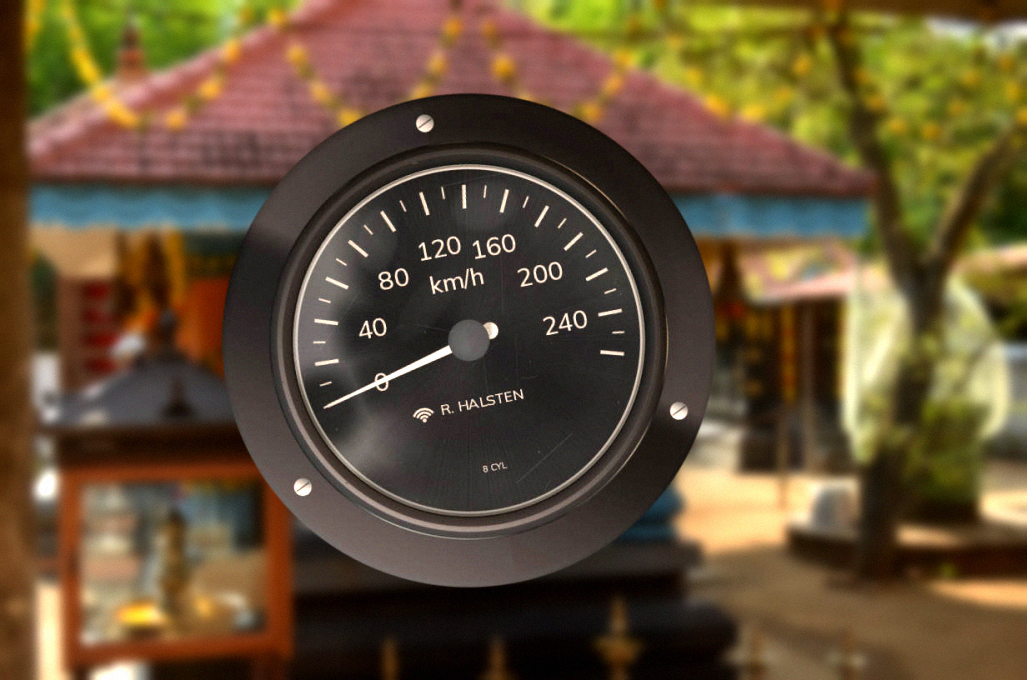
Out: 0
